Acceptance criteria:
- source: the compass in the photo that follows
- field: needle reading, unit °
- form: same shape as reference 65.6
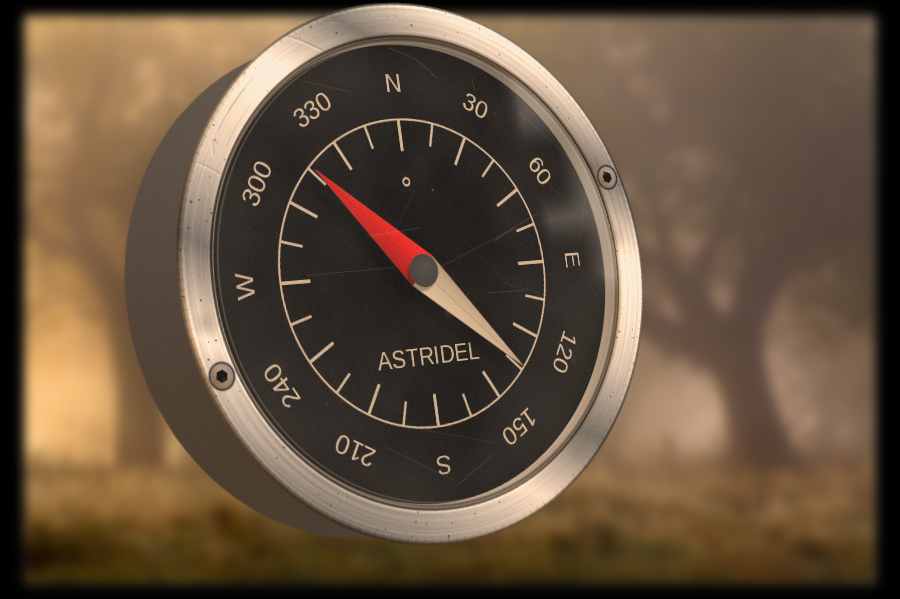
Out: 315
